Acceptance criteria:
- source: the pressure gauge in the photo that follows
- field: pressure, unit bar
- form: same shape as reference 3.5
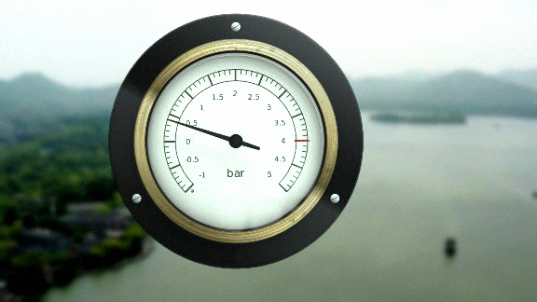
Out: 0.4
